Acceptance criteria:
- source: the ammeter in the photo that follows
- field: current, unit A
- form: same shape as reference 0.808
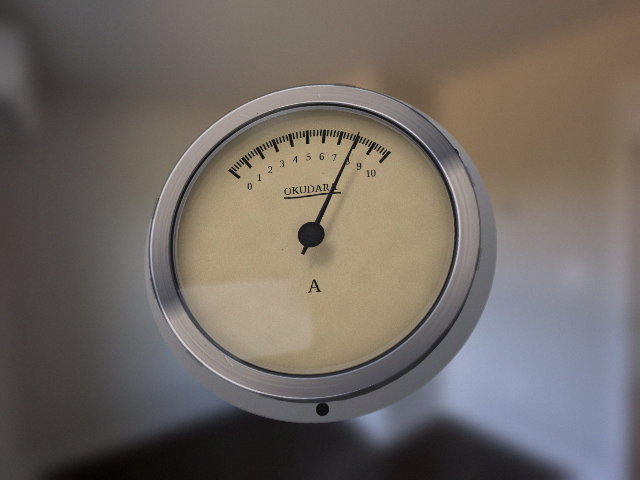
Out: 8
